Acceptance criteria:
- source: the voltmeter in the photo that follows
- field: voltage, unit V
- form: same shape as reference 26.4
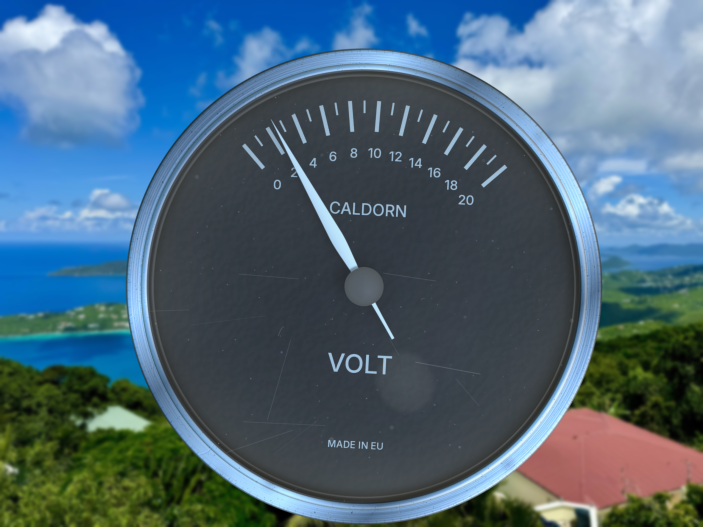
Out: 2.5
